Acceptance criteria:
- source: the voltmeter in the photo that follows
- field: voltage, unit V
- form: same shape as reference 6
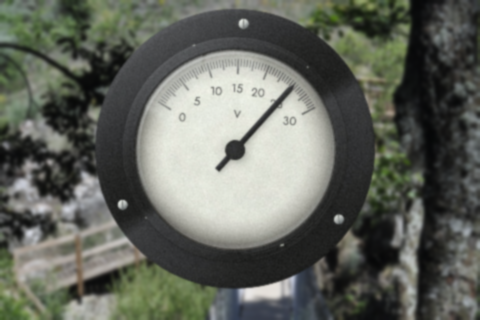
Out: 25
